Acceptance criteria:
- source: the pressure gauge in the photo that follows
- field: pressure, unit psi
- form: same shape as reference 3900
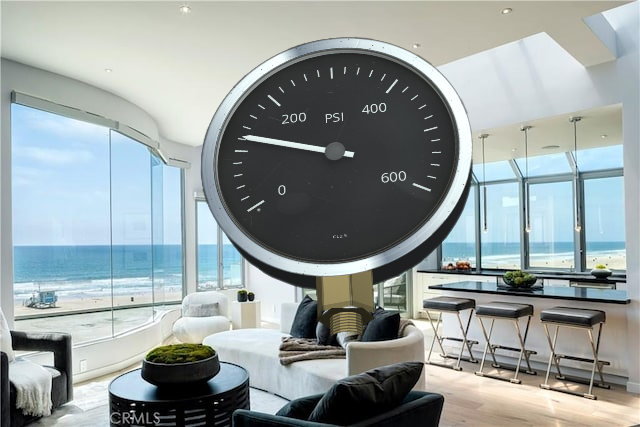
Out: 120
